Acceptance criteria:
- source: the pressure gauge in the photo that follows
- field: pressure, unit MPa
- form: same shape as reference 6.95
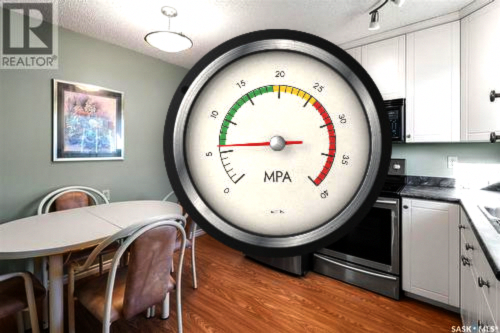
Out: 6
